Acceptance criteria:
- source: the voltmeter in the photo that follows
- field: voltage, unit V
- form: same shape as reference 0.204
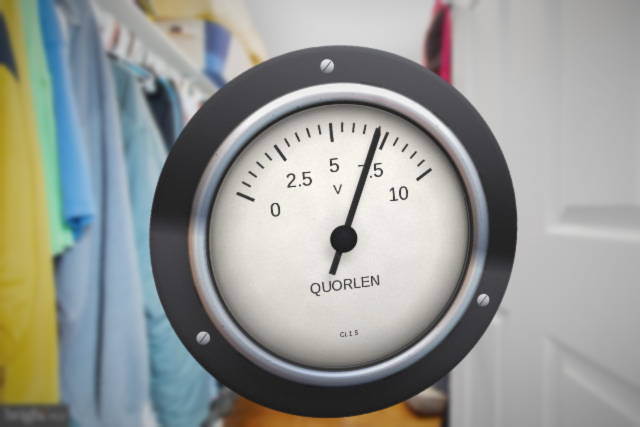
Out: 7
